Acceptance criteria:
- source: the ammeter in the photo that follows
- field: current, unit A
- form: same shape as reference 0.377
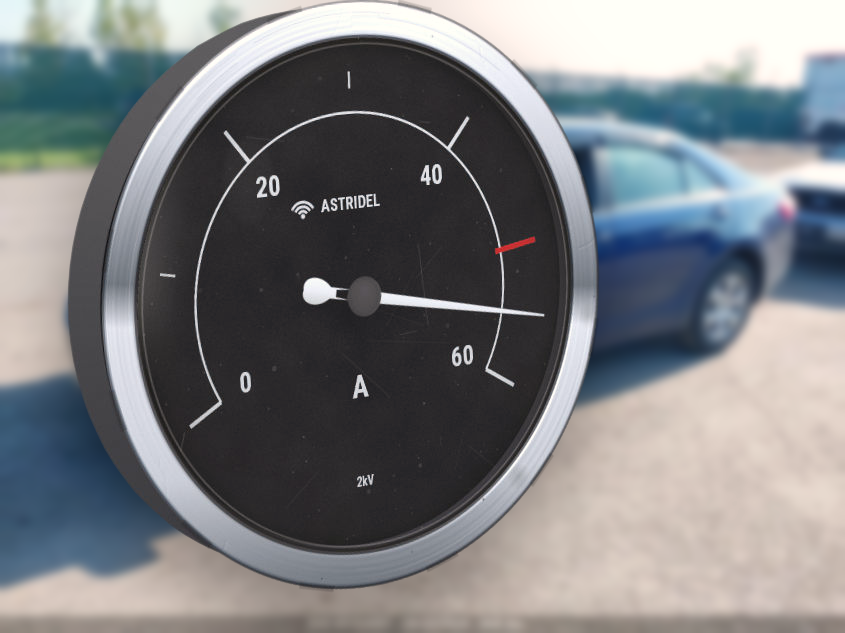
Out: 55
